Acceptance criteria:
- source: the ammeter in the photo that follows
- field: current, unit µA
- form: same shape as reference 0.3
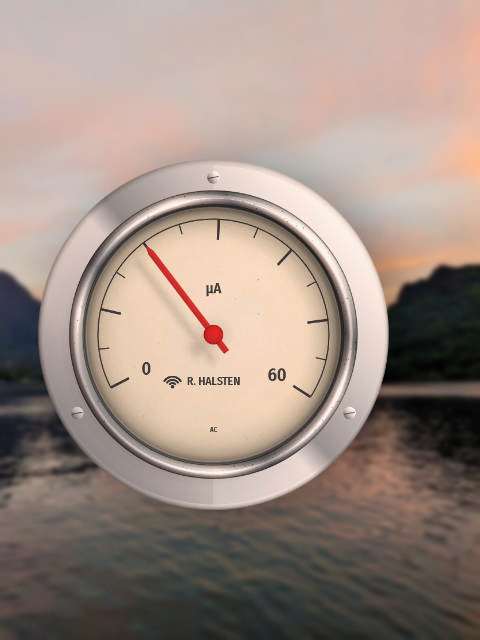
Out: 20
